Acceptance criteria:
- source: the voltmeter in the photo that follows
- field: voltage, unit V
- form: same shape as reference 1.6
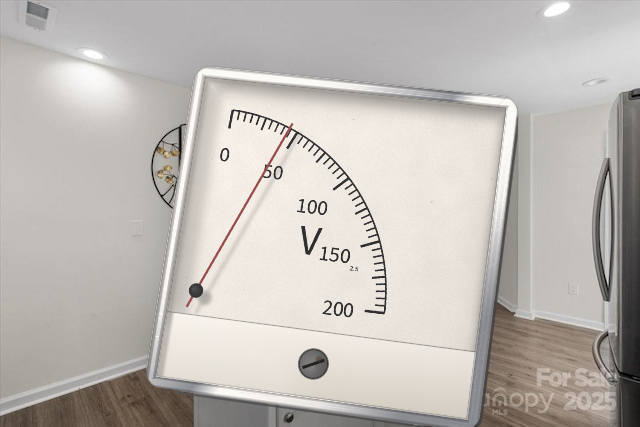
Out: 45
